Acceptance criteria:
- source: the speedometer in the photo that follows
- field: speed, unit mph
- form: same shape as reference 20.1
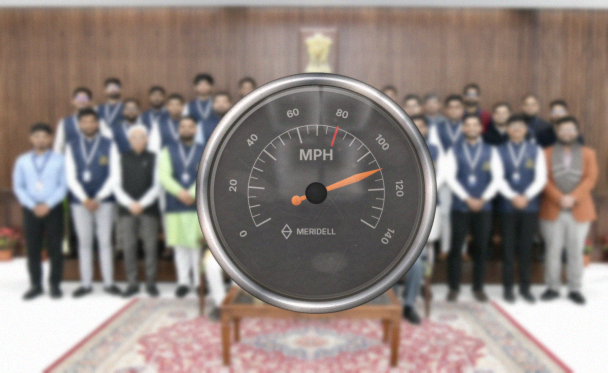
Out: 110
